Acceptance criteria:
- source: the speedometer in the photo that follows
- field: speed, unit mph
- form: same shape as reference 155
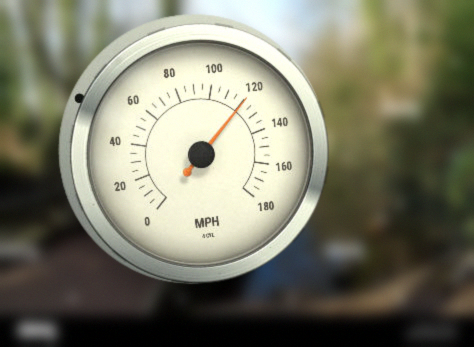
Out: 120
